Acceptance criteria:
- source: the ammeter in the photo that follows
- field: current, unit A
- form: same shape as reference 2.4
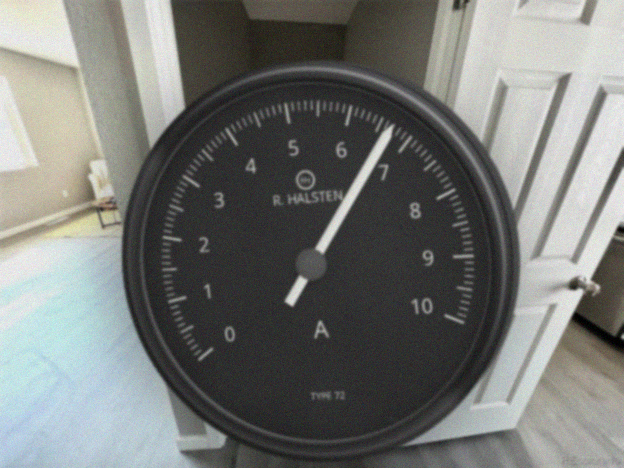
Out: 6.7
